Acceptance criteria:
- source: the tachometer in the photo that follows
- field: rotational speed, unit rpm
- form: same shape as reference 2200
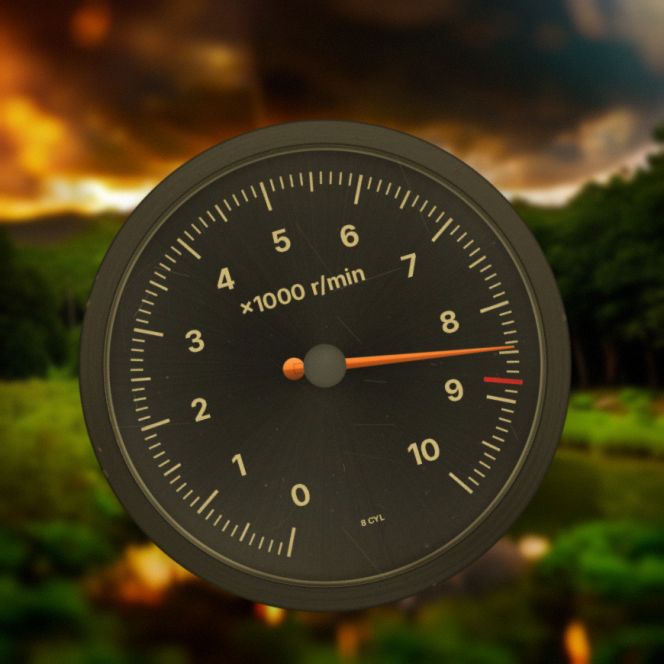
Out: 8450
